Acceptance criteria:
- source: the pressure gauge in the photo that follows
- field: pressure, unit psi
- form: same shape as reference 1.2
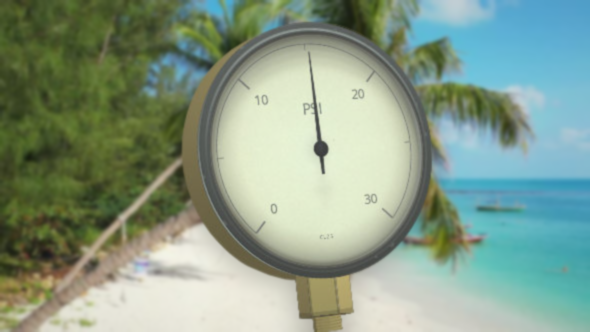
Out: 15
